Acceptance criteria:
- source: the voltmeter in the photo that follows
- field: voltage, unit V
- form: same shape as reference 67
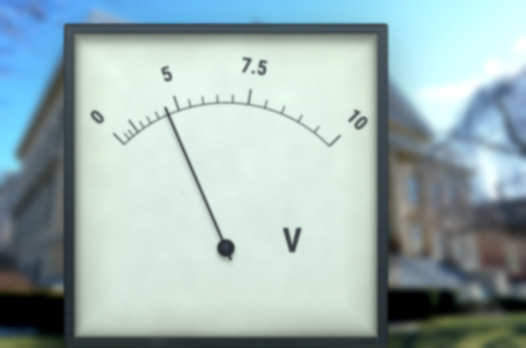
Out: 4.5
